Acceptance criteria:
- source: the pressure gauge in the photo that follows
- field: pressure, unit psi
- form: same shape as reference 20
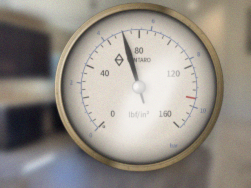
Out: 70
